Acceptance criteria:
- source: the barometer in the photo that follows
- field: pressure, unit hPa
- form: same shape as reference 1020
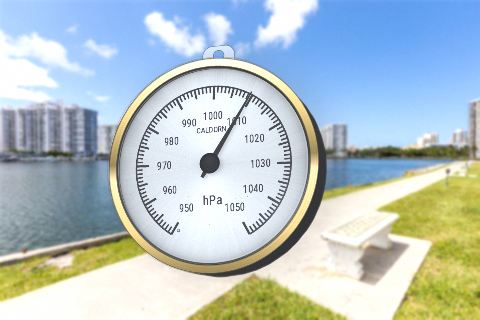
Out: 1010
